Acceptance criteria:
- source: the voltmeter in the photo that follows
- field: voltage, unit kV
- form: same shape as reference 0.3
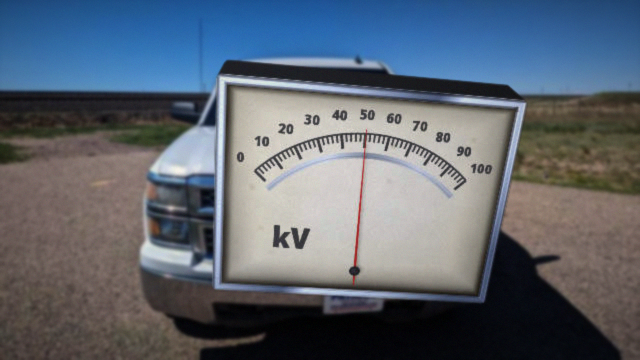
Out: 50
